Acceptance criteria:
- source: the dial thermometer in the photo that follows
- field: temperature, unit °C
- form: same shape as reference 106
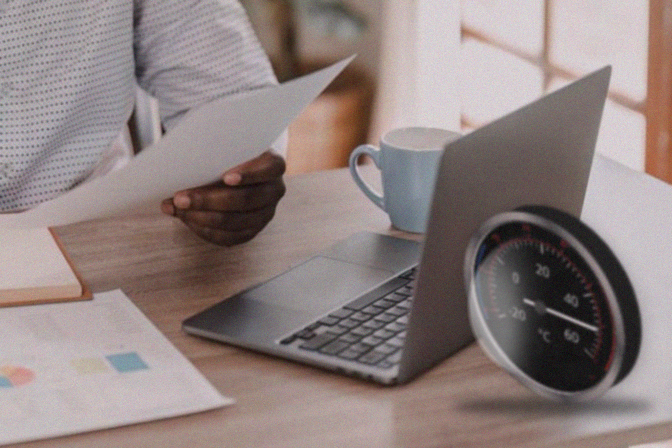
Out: 50
